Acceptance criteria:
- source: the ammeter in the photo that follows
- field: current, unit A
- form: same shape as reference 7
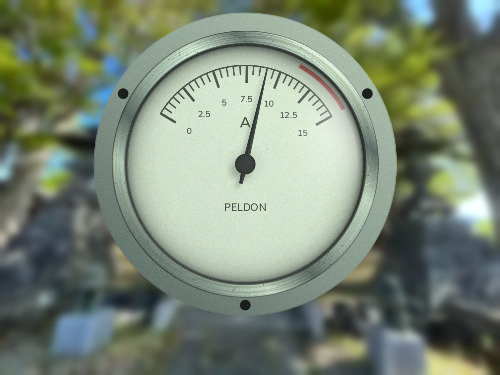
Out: 9
